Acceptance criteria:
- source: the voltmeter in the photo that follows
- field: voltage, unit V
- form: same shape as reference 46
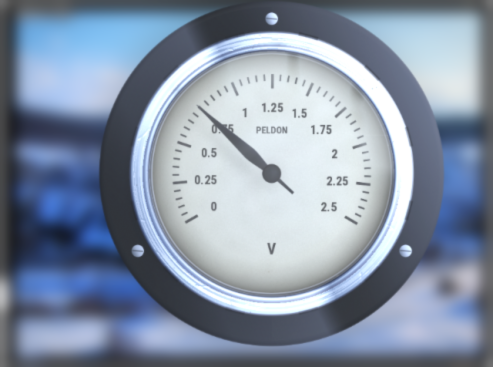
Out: 0.75
